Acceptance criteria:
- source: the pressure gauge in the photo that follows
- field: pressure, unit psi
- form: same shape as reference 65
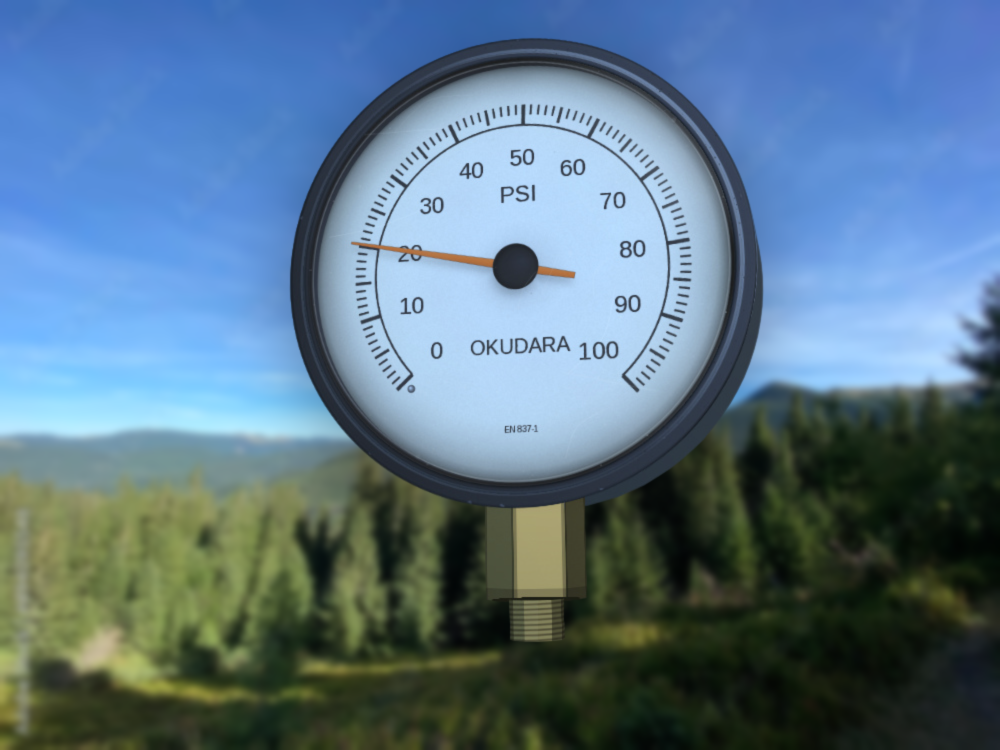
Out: 20
